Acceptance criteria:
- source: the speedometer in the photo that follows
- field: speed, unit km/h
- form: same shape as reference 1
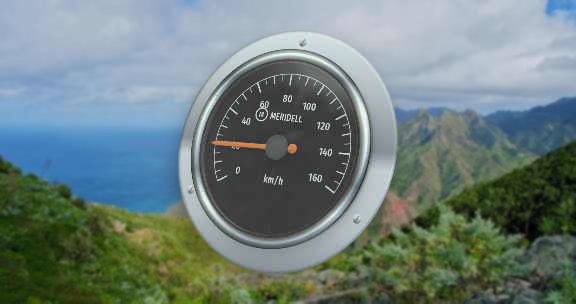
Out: 20
